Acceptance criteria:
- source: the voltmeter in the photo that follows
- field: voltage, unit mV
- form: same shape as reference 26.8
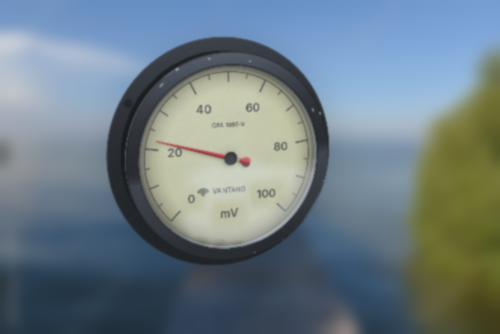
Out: 22.5
